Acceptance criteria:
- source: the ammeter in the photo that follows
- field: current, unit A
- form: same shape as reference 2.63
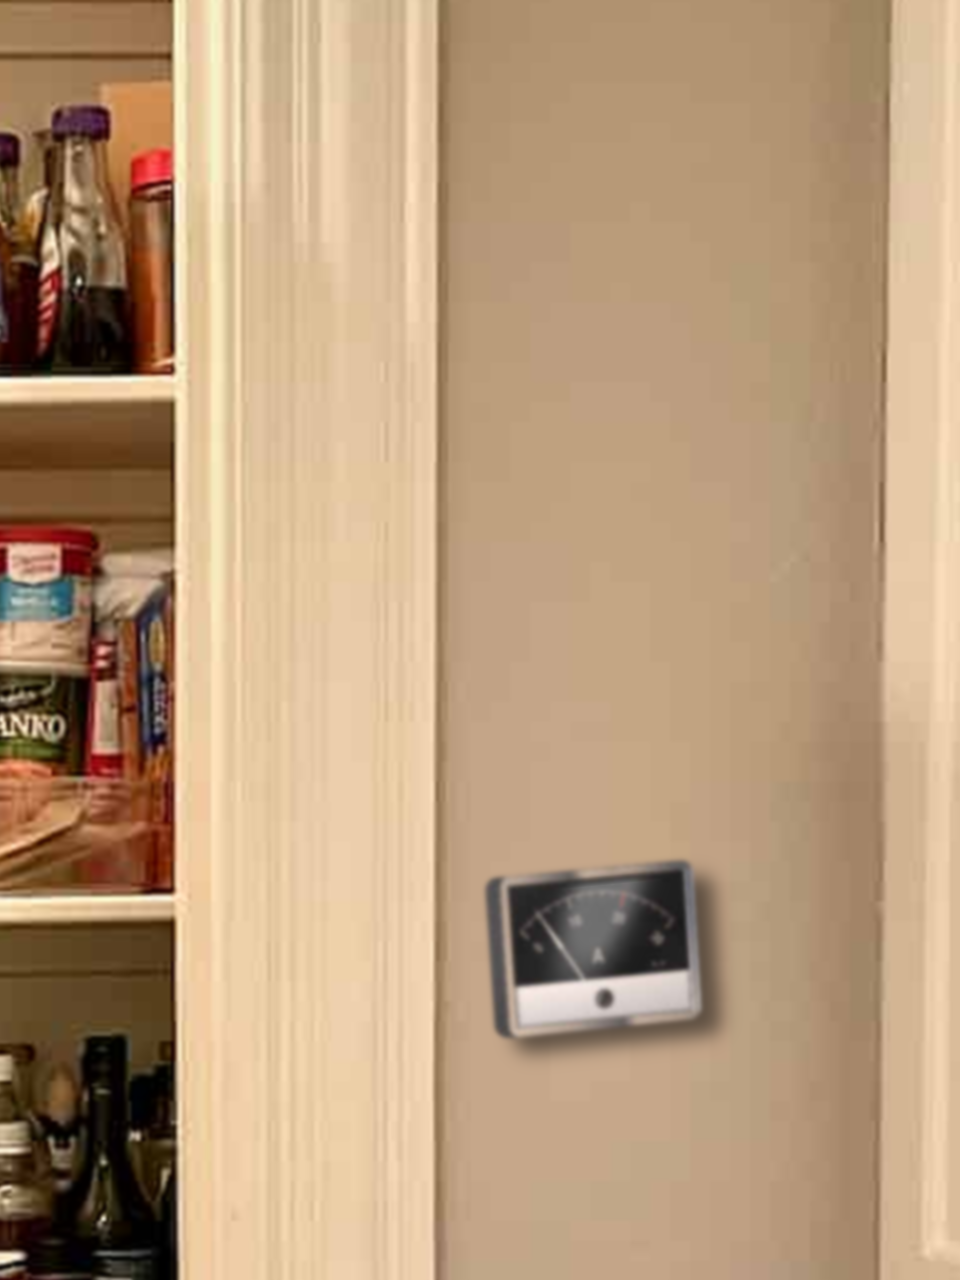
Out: 4
